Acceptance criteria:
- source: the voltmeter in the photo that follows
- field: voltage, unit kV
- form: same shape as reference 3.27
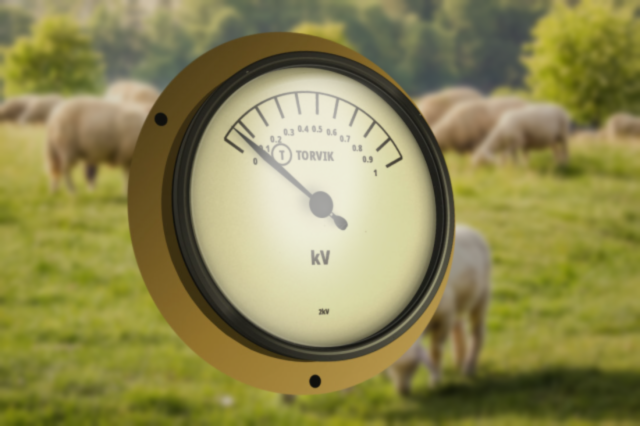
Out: 0.05
